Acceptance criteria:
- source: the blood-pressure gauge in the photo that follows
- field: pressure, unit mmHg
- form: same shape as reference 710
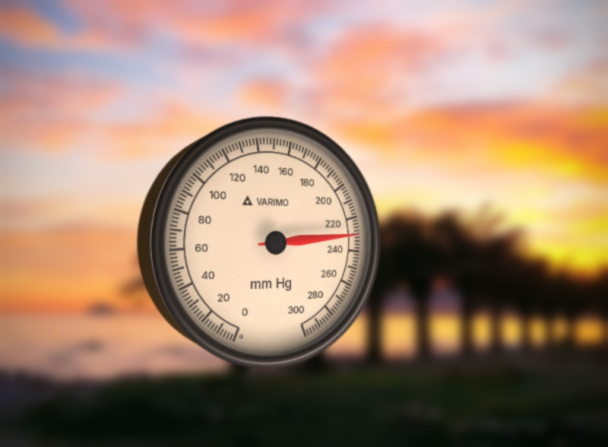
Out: 230
